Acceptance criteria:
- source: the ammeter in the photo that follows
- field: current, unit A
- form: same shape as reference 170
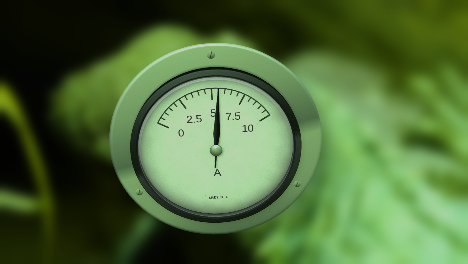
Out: 5.5
